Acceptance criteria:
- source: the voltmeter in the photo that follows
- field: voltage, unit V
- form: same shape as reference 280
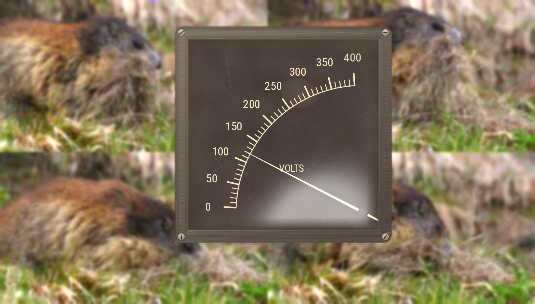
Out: 120
